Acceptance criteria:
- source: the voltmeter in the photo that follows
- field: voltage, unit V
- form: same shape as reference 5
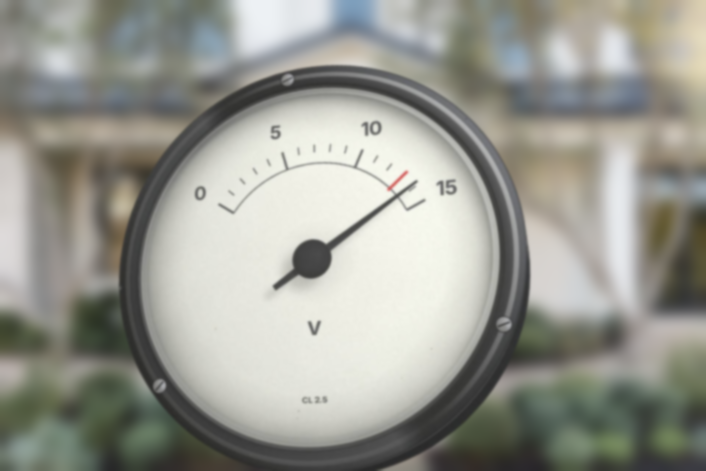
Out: 14
